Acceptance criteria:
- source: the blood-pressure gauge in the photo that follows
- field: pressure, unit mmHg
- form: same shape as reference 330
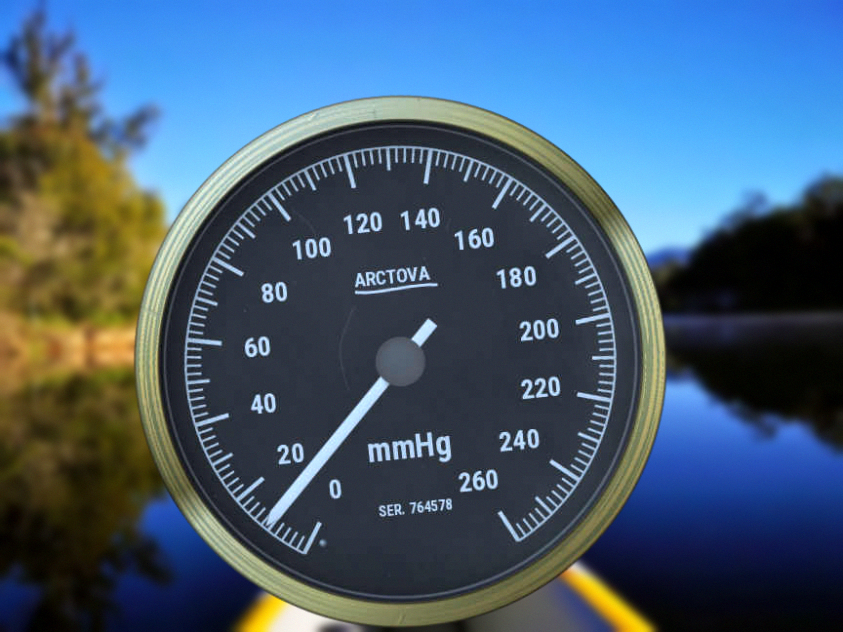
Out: 11
